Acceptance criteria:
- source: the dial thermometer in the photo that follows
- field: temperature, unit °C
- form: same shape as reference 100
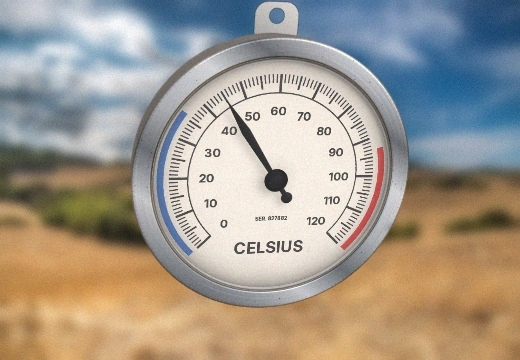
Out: 45
